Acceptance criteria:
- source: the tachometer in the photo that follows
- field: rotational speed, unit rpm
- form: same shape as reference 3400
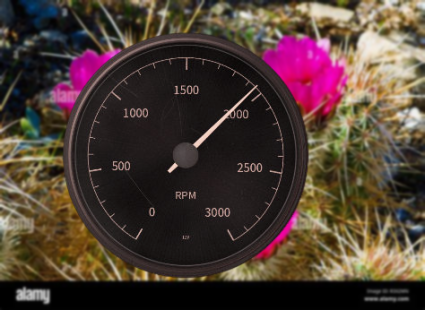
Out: 1950
